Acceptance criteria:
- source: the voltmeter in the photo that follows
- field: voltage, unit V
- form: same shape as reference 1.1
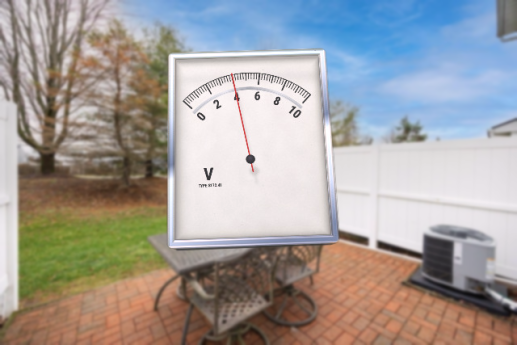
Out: 4
